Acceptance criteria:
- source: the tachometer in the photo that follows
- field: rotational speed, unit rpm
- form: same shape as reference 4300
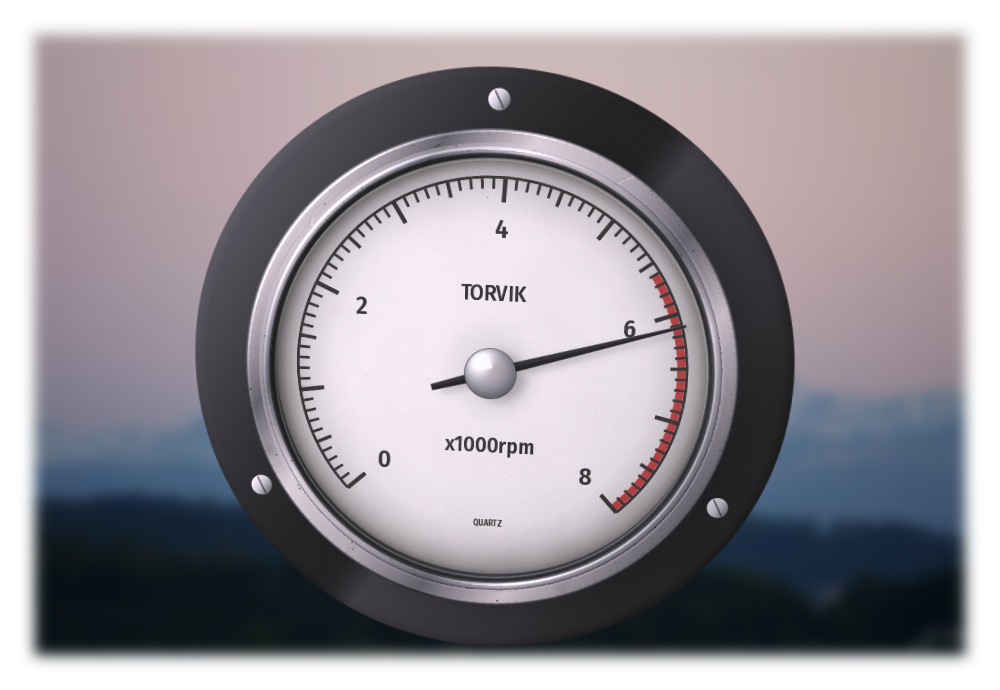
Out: 6100
